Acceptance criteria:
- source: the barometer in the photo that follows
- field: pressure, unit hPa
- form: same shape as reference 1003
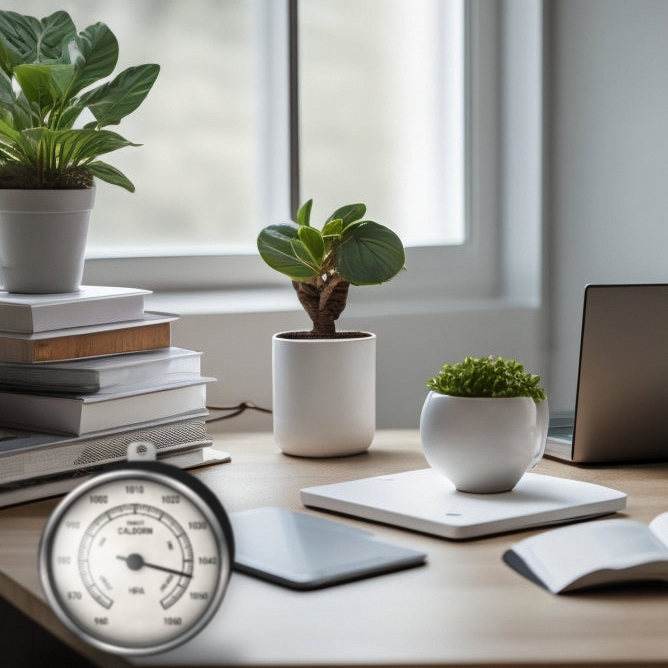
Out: 1045
